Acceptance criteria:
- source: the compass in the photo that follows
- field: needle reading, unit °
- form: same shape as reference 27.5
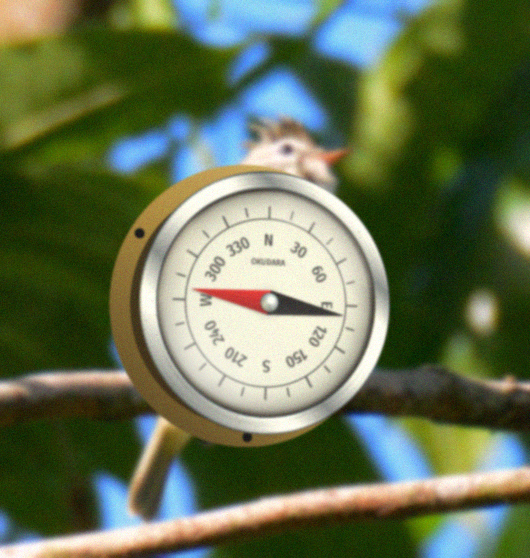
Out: 277.5
